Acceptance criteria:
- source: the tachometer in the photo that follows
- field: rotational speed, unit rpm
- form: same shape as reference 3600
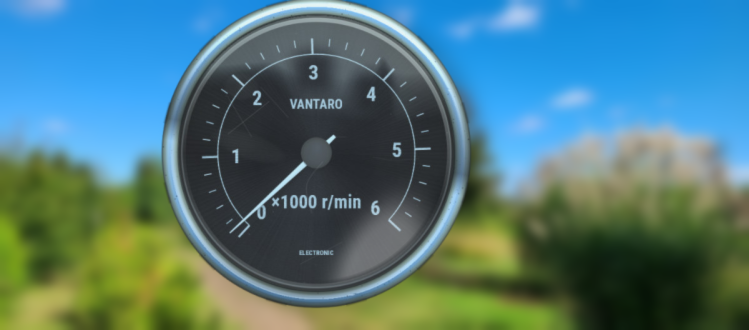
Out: 100
